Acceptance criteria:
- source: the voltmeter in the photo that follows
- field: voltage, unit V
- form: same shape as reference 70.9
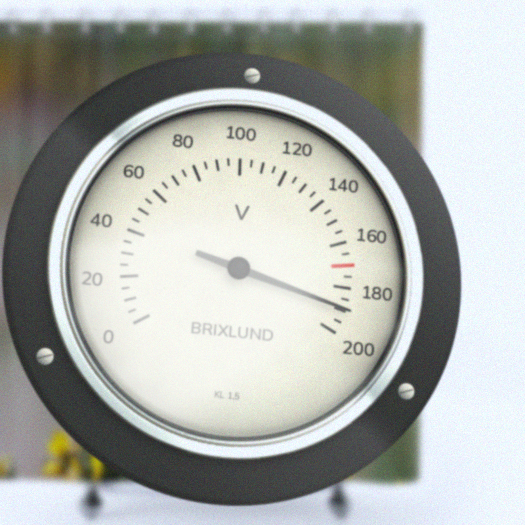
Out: 190
